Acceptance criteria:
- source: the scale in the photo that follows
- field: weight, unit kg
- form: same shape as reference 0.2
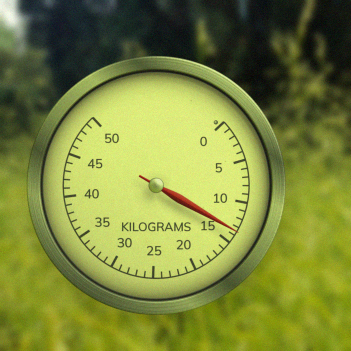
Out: 13.5
